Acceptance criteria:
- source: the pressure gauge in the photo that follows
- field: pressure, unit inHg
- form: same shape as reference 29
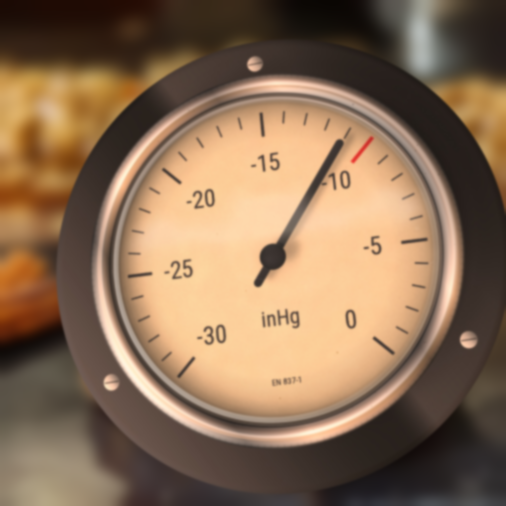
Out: -11
